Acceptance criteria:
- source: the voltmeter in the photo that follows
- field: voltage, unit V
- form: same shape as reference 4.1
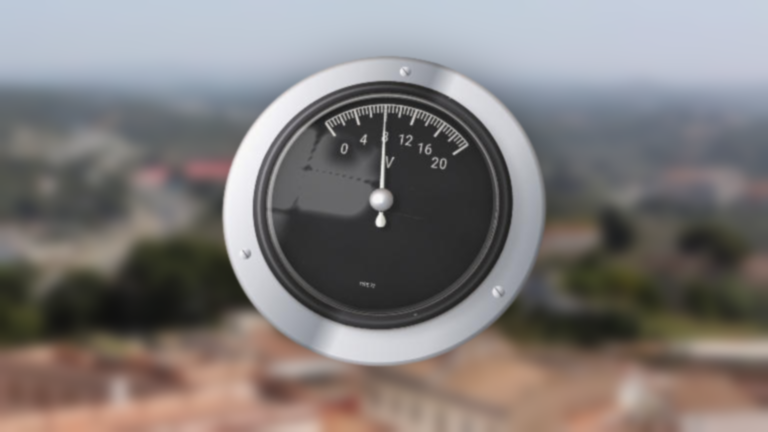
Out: 8
